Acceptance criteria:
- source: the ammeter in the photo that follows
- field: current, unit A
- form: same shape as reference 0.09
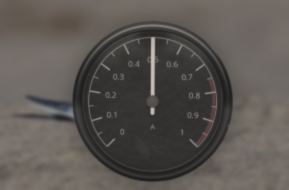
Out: 0.5
